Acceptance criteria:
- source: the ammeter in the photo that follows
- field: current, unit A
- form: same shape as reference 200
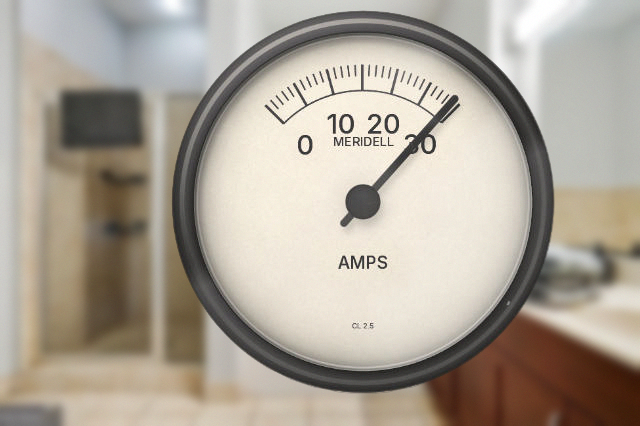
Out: 29
